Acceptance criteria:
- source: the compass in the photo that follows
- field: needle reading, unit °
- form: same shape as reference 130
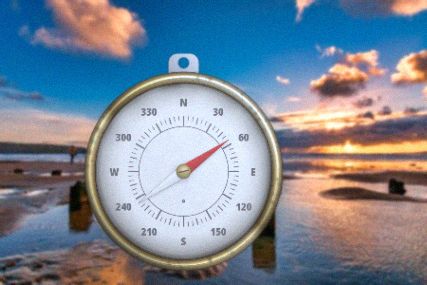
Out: 55
